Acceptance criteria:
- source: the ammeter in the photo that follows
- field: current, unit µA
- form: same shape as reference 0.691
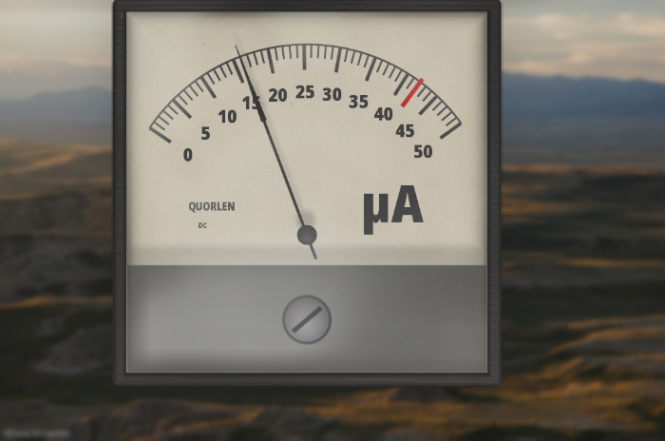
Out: 16
